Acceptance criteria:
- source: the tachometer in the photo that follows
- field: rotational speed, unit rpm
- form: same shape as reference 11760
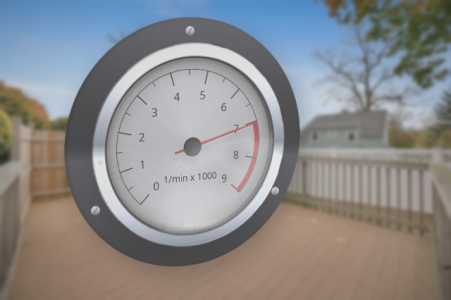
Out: 7000
